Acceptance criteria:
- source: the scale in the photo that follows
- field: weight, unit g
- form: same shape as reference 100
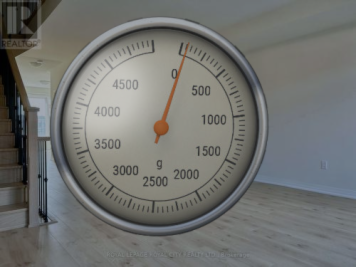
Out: 50
